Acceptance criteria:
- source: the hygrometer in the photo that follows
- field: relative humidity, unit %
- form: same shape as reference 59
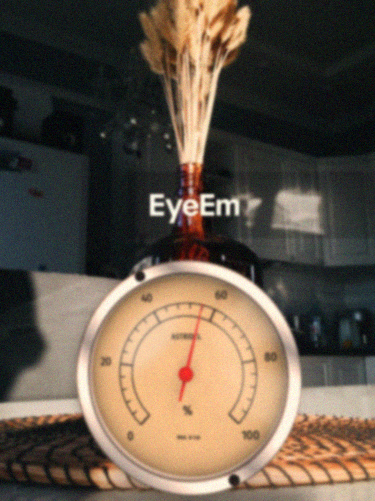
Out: 56
